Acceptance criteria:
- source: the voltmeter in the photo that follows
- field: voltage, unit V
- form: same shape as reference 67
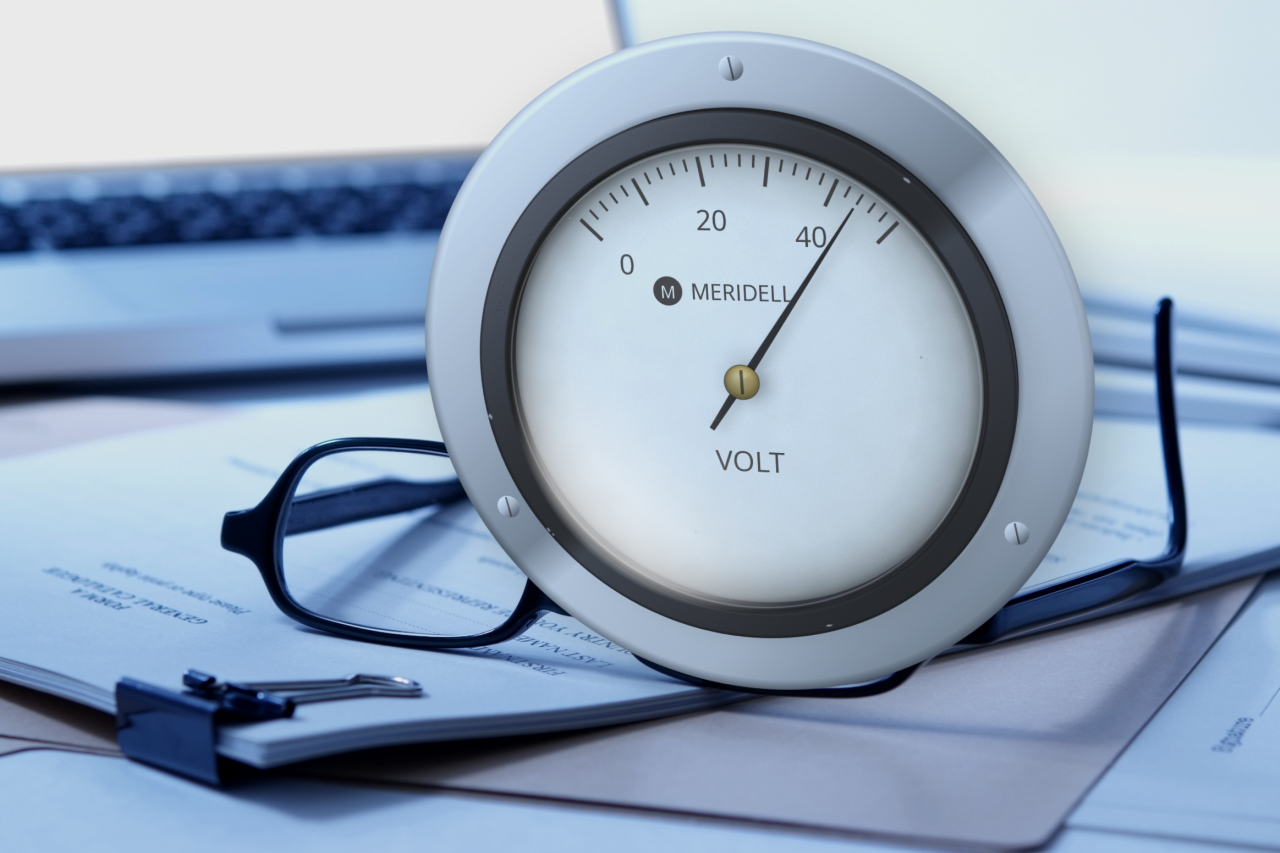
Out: 44
